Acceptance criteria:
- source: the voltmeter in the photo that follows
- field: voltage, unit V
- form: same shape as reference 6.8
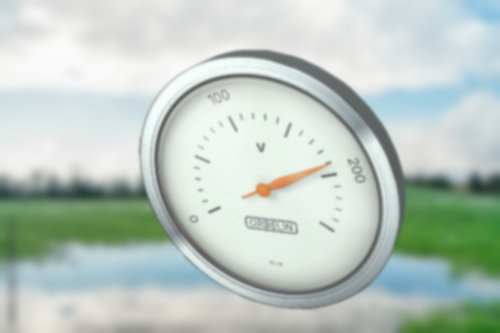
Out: 190
